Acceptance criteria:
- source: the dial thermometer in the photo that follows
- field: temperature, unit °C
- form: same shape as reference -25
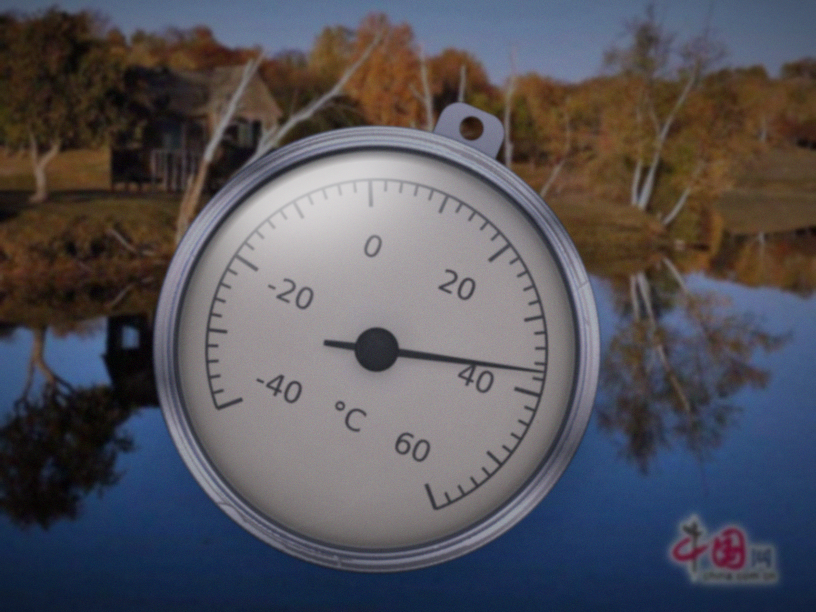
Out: 37
